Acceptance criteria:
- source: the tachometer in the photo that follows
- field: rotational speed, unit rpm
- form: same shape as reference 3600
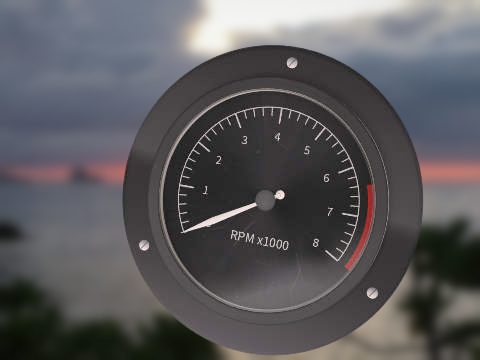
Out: 0
